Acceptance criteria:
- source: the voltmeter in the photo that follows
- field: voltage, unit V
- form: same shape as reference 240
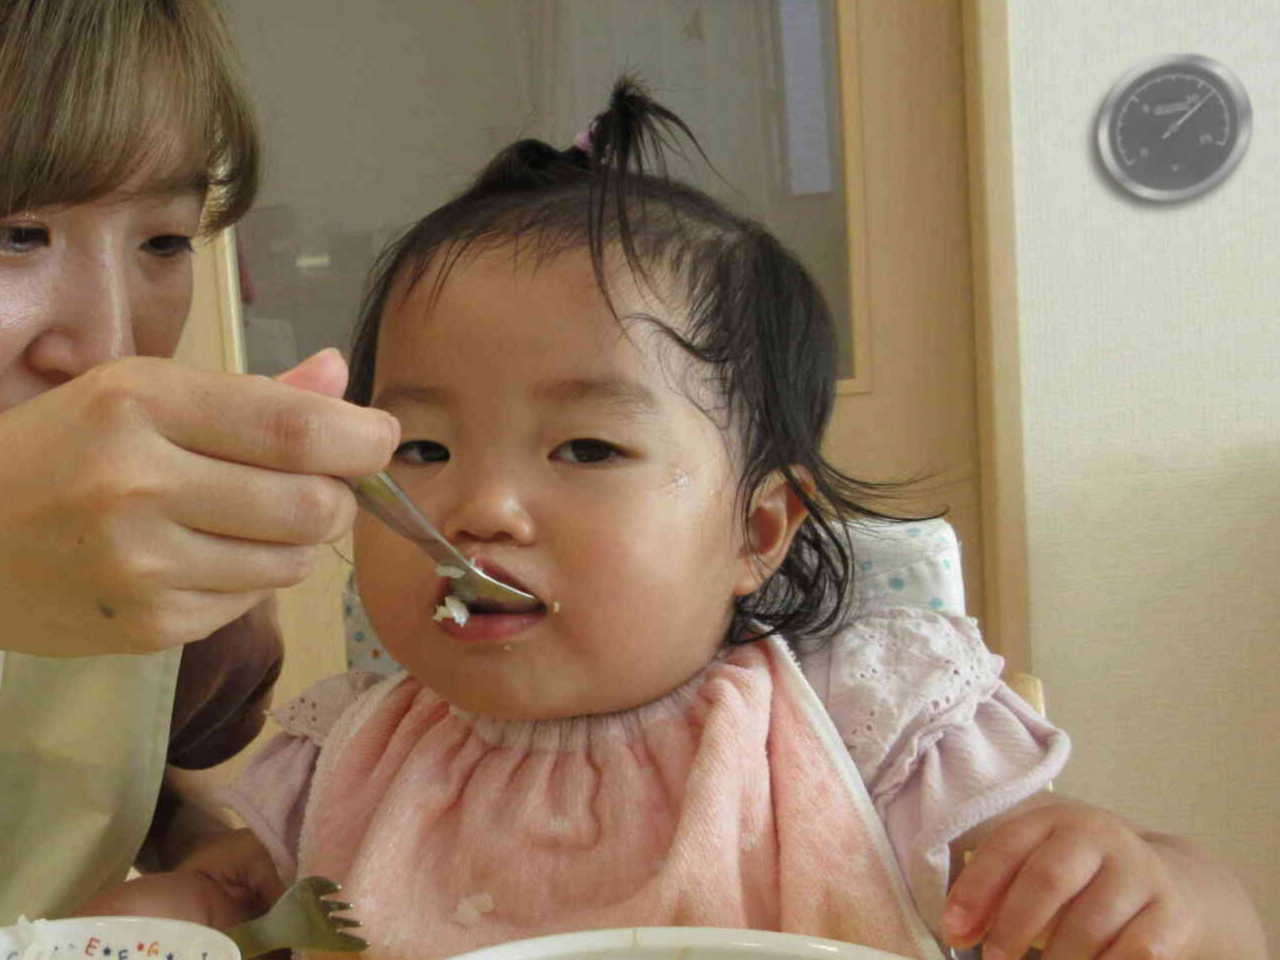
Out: 11
